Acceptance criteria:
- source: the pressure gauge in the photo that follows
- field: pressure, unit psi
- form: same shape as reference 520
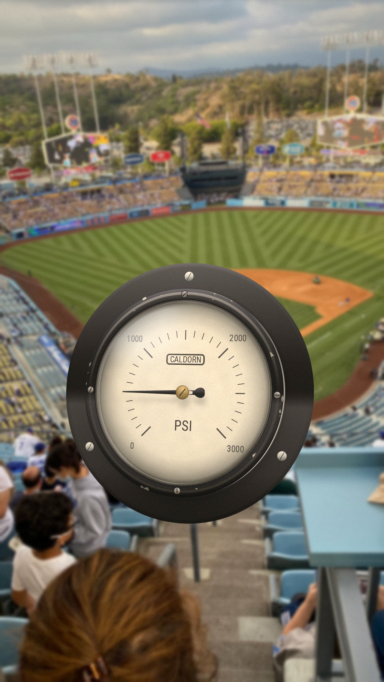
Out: 500
